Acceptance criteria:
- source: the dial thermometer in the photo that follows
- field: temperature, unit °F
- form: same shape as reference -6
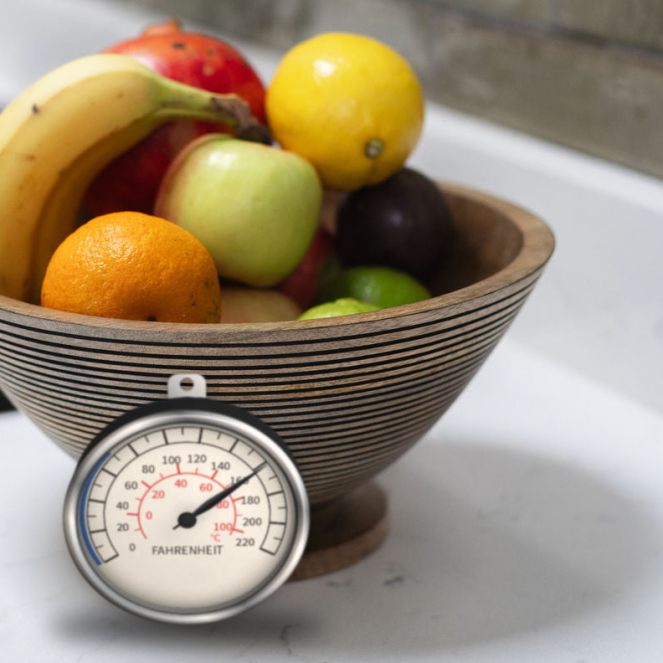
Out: 160
